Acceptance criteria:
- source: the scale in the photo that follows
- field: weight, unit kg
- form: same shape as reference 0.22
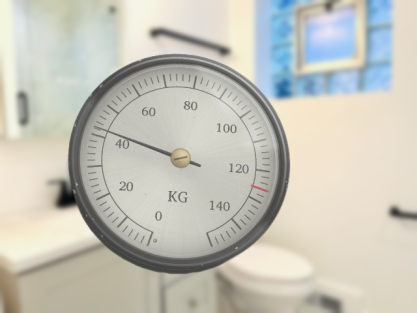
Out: 42
